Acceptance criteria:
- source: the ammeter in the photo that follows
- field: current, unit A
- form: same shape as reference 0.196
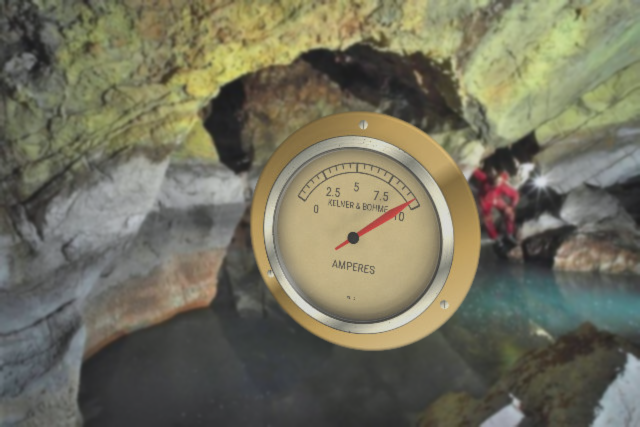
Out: 9.5
